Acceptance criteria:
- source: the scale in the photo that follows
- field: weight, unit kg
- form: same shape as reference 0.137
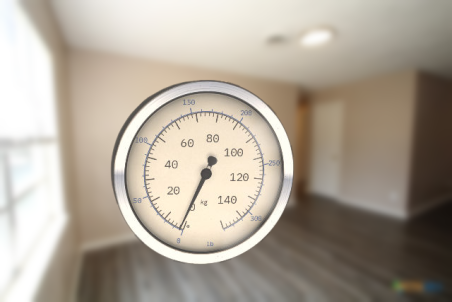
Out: 2
